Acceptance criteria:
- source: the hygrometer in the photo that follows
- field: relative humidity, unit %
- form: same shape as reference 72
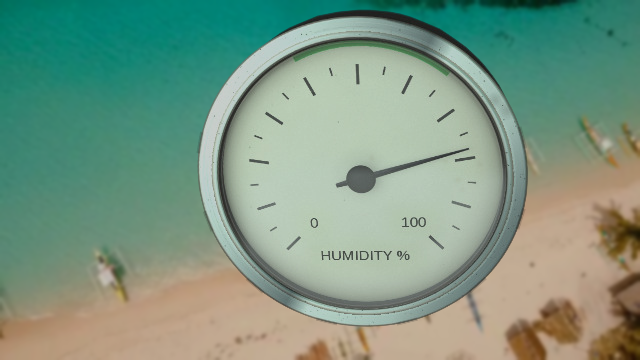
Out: 77.5
